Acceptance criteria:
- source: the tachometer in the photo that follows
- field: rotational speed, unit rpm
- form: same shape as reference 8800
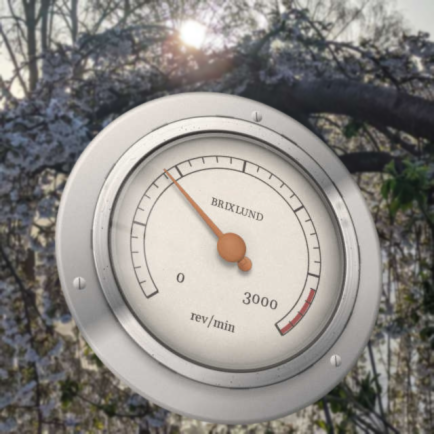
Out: 900
